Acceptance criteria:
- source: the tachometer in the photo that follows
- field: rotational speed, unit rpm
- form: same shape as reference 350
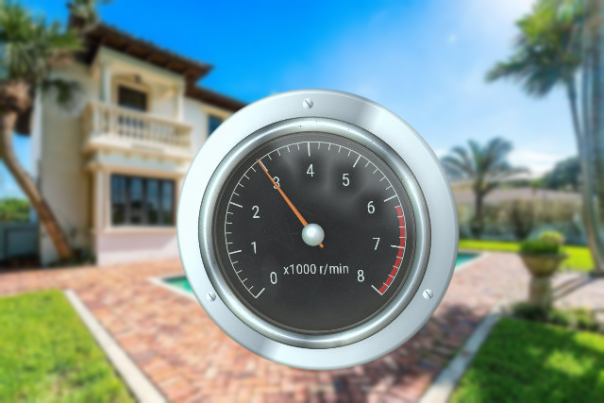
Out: 3000
